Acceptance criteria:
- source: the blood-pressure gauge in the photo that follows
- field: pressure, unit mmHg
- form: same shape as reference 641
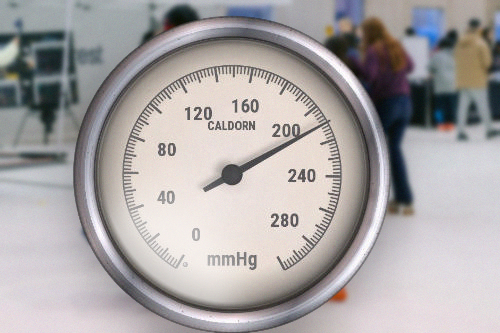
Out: 210
